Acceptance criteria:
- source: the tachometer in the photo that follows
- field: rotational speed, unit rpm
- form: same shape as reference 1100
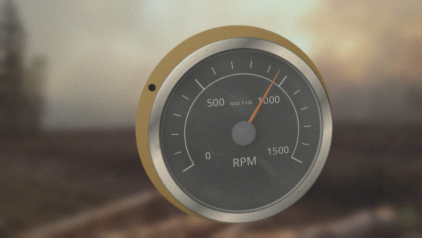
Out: 950
